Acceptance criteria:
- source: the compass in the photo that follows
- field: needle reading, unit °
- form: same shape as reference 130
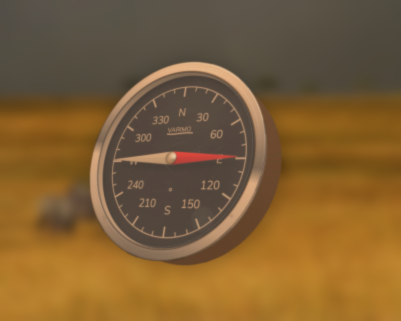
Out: 90
